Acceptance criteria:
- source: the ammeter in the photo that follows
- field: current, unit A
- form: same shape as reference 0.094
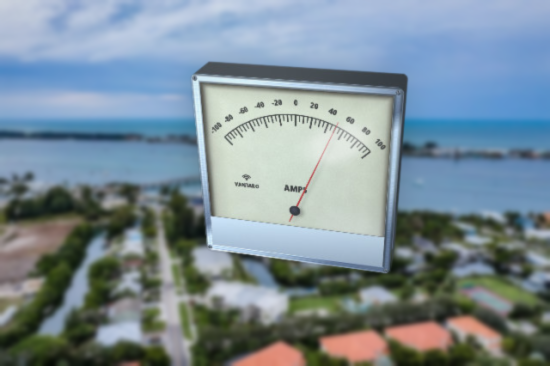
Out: 50
